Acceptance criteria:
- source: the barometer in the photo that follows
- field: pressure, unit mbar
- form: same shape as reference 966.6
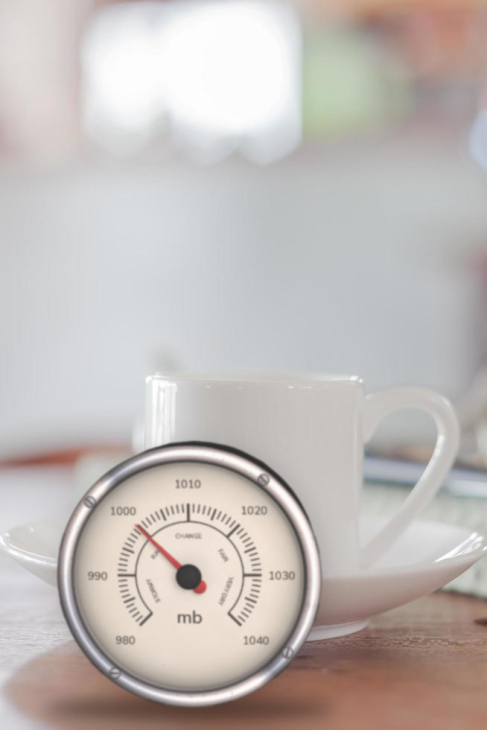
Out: 1000
